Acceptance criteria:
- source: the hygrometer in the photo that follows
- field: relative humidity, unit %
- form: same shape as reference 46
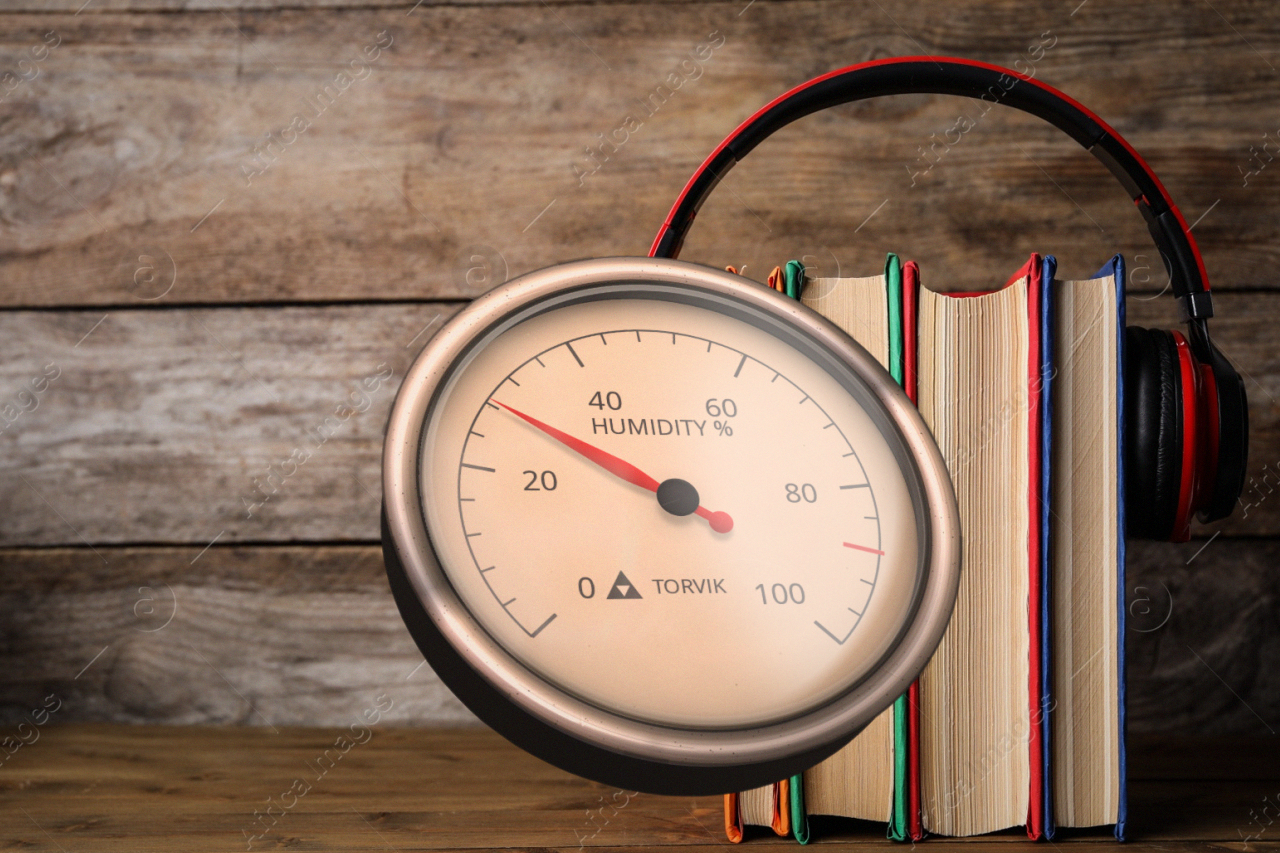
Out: 28
